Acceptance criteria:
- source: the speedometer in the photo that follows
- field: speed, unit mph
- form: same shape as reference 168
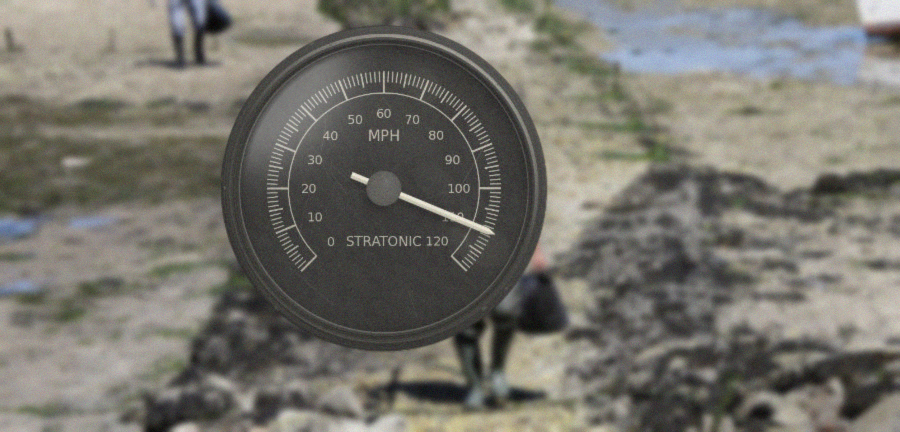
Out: 110
